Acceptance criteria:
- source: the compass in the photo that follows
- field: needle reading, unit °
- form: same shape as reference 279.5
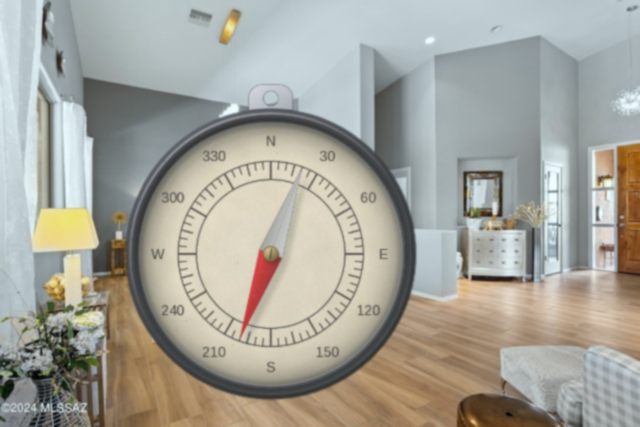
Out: 200
